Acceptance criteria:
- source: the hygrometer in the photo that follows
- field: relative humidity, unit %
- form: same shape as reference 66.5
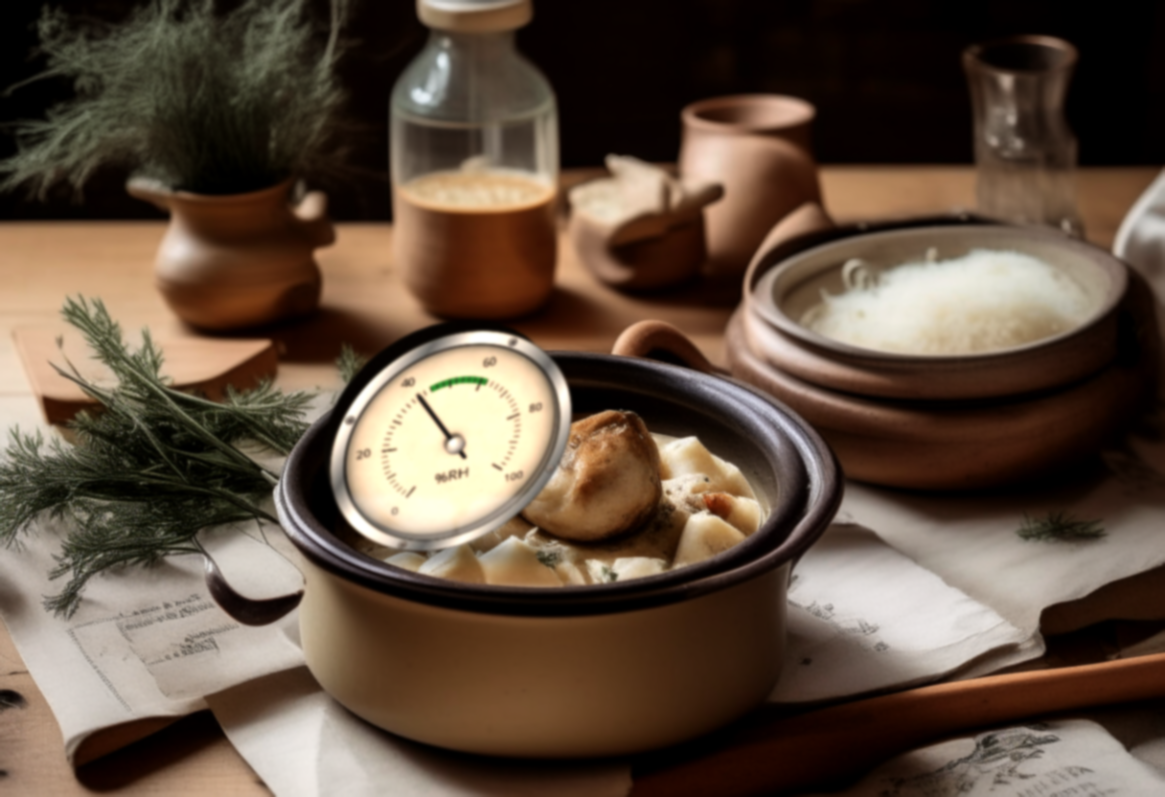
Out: 40
